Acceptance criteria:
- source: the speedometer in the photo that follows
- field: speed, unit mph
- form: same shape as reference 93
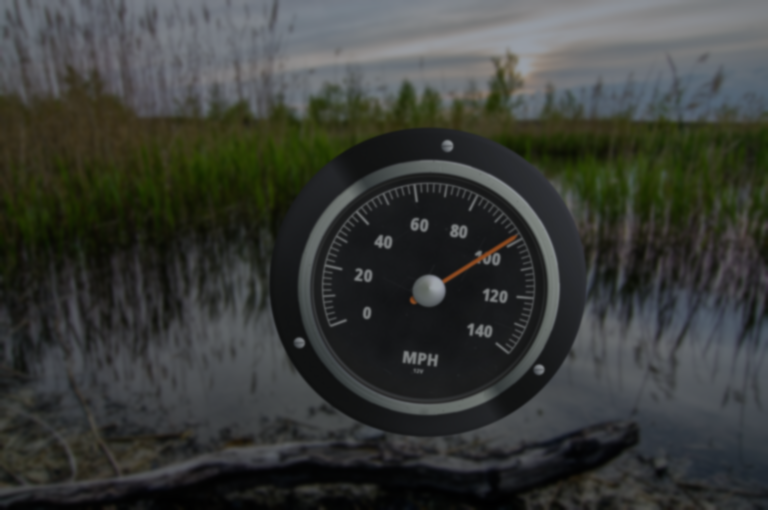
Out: 98
